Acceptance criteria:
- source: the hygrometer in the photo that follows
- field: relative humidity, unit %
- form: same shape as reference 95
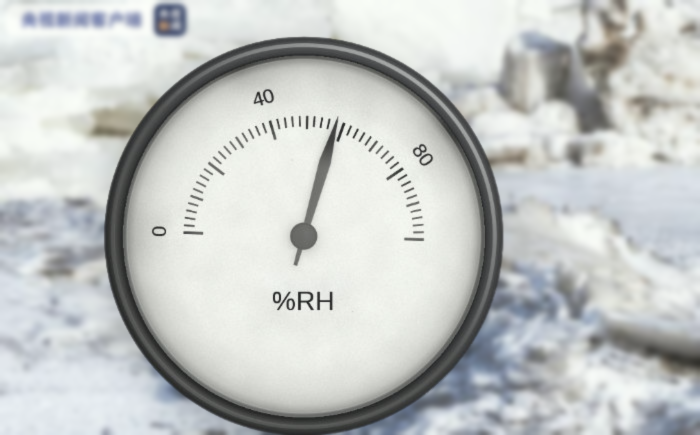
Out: 58
